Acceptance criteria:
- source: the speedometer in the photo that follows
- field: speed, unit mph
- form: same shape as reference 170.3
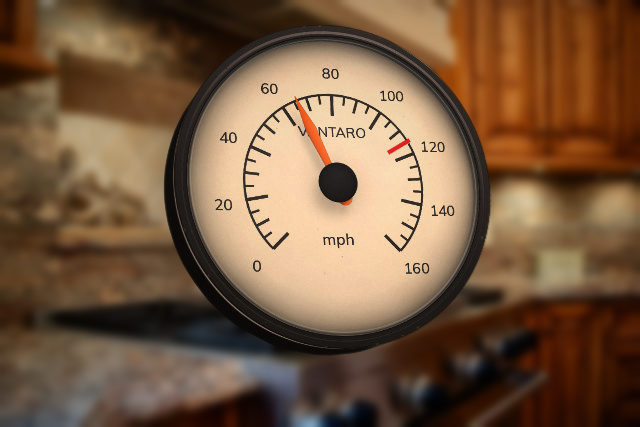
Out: 65
